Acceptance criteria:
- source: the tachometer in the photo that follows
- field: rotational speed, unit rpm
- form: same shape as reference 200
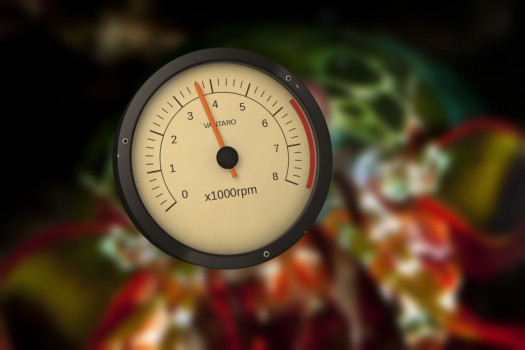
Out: 3600
